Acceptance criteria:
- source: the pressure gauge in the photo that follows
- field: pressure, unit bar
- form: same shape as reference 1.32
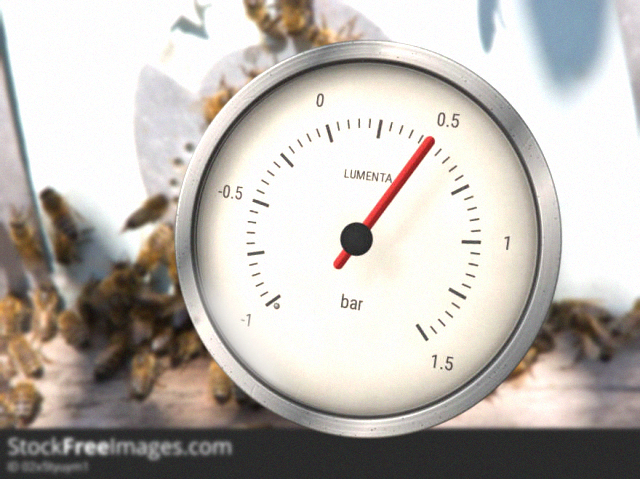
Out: 0.5
